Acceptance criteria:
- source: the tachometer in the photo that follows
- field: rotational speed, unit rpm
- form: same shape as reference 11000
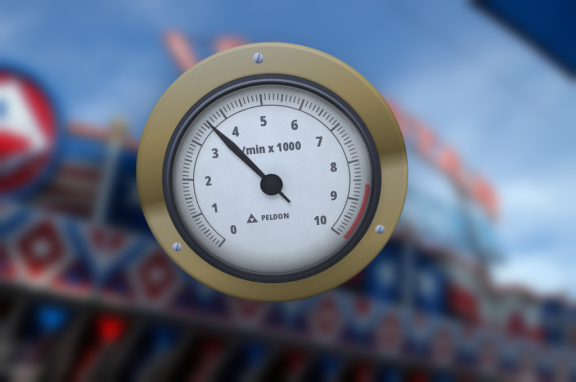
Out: 3600
